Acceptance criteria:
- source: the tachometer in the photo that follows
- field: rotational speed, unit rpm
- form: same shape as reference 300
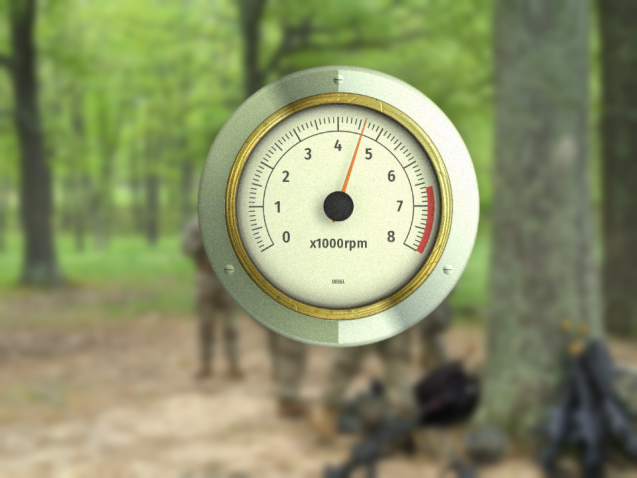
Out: 4600
